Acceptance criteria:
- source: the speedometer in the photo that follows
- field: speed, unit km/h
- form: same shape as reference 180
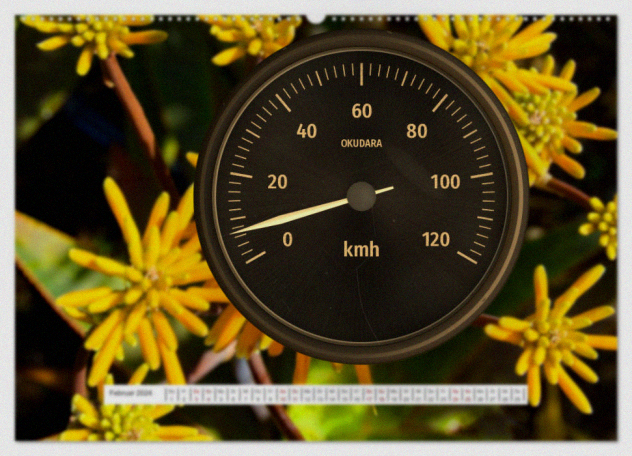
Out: 7
